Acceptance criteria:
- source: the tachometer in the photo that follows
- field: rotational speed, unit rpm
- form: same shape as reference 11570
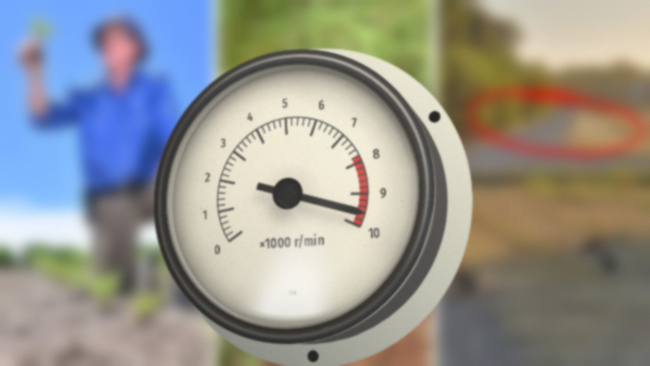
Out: 9600
